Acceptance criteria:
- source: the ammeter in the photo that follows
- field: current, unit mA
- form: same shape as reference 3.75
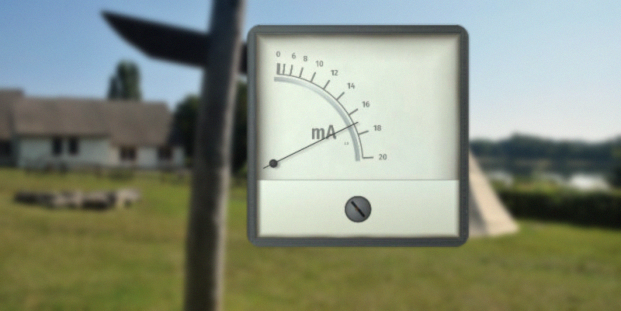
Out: 17
